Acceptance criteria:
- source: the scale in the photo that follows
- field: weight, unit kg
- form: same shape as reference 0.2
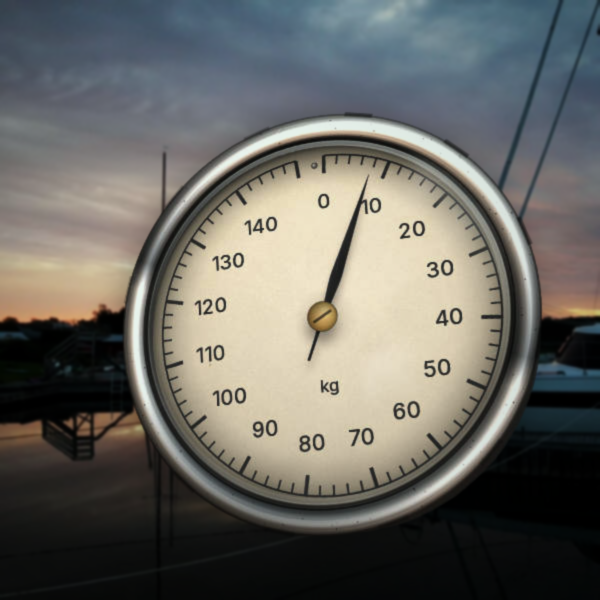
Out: 8
